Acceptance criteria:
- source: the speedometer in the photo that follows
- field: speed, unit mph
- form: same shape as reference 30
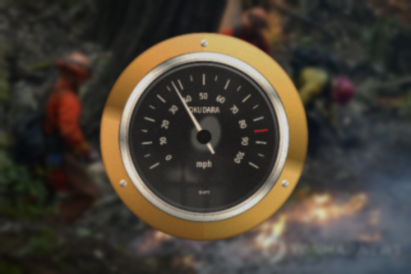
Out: 37.5
